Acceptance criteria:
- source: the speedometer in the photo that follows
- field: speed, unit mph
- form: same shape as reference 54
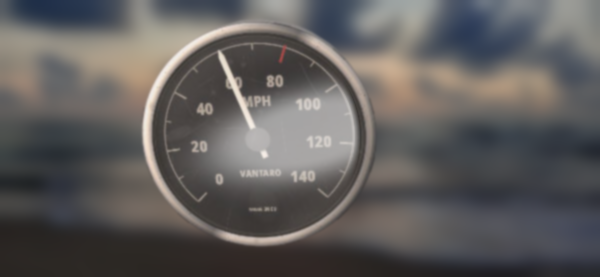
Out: 60
